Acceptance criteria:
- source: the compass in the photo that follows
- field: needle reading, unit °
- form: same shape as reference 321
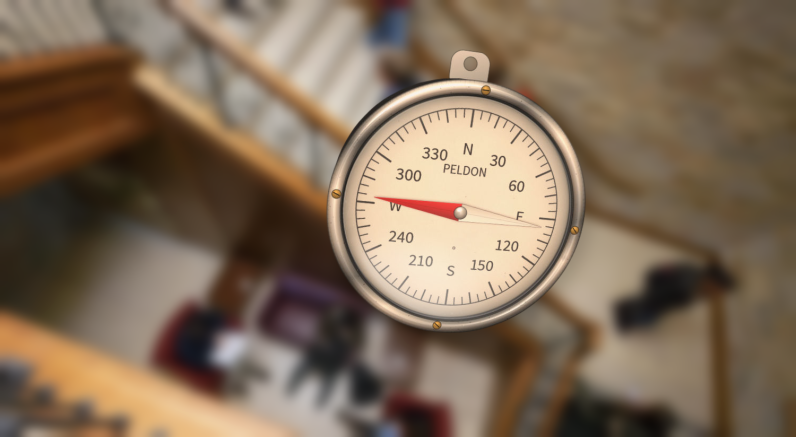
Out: 275
